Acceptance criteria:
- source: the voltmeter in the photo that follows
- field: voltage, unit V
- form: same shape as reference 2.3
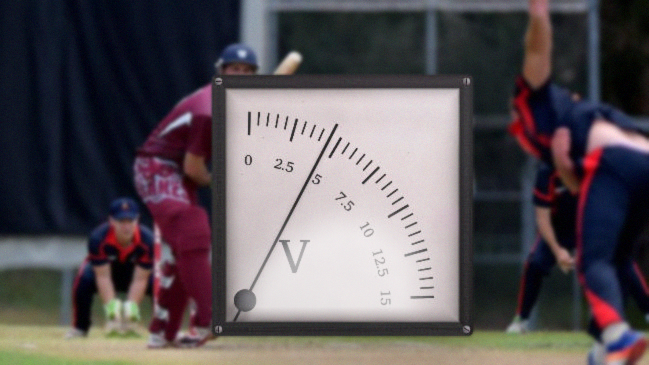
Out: 4.5
